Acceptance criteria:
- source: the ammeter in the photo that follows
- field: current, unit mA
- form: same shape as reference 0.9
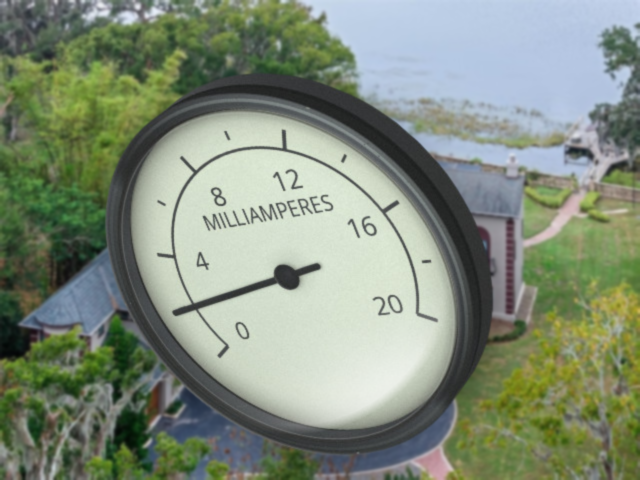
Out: 2
